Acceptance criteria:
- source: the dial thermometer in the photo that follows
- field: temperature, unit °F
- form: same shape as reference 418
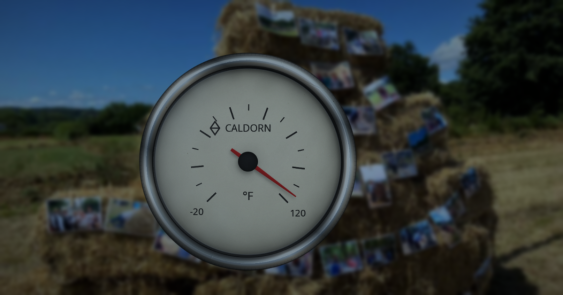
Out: 115
